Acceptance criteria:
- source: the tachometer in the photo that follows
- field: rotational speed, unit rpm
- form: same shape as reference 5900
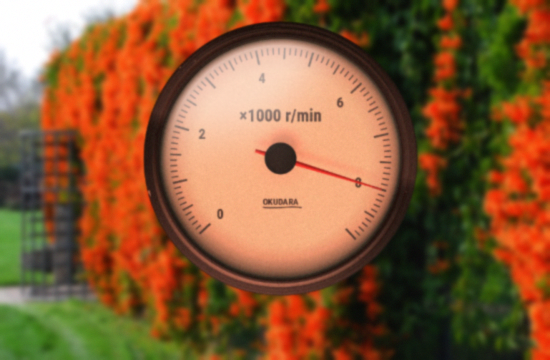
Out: 8000
